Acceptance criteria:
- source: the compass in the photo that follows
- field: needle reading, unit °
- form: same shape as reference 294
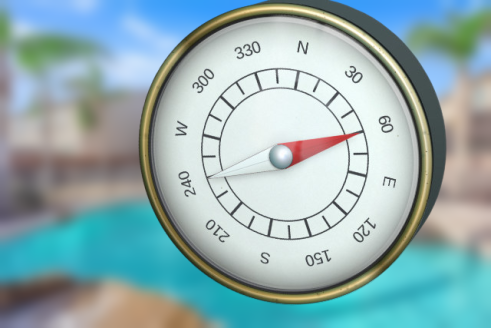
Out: 60
